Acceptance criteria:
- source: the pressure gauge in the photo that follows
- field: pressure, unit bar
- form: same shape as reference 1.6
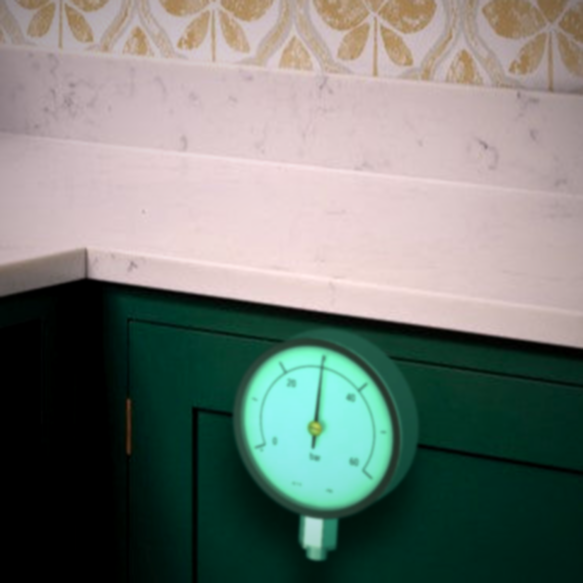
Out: 30
